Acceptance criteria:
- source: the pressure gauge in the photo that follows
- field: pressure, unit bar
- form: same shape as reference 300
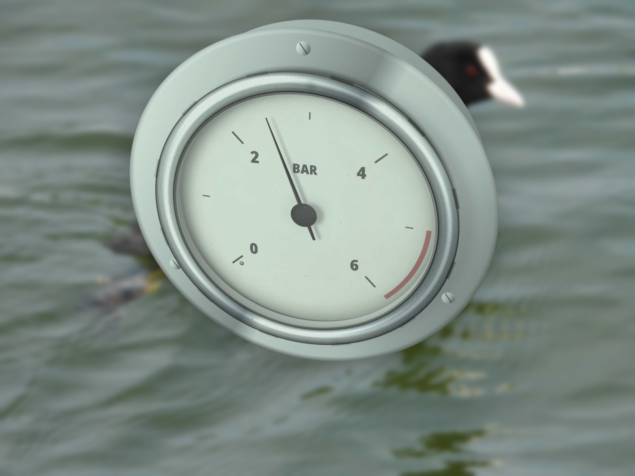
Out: 2.5
